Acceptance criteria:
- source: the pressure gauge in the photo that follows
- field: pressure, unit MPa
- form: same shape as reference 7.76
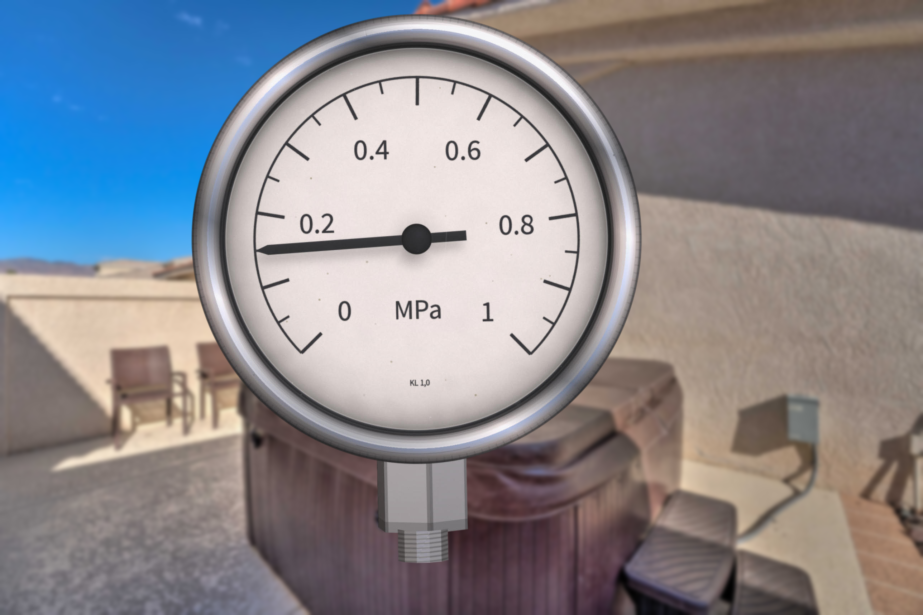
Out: 0.15
